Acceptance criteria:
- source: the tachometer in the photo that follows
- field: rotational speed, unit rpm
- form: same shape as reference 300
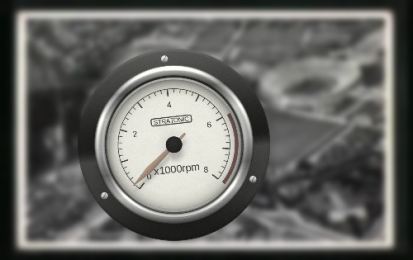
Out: 200
